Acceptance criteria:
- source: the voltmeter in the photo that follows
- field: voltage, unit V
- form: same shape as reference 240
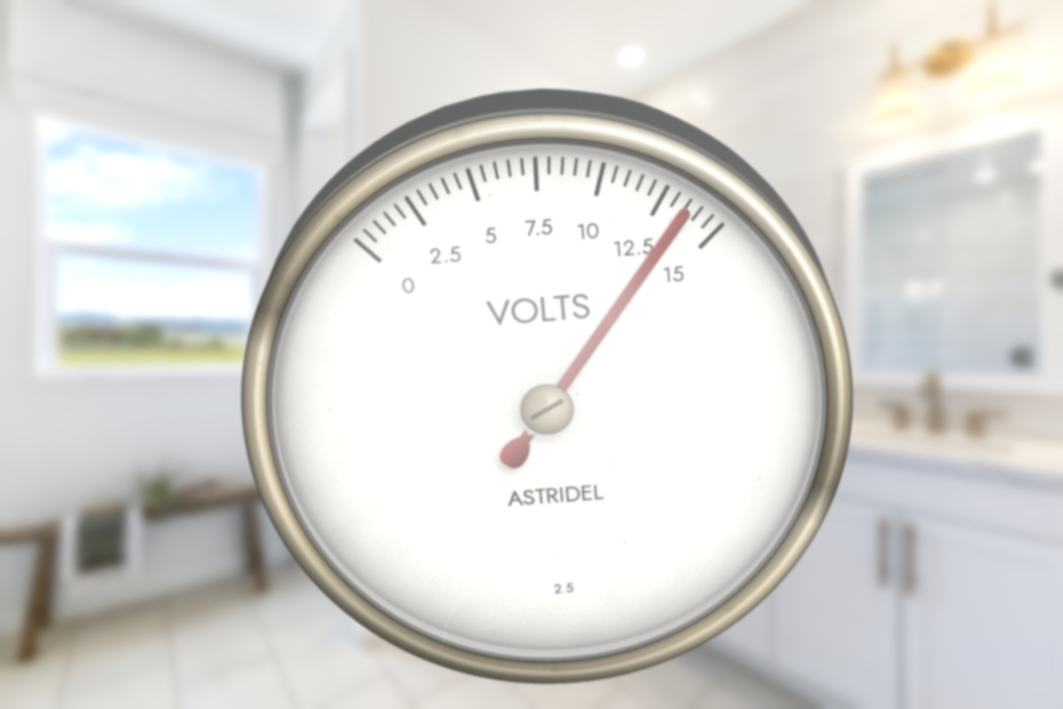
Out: 13.5
